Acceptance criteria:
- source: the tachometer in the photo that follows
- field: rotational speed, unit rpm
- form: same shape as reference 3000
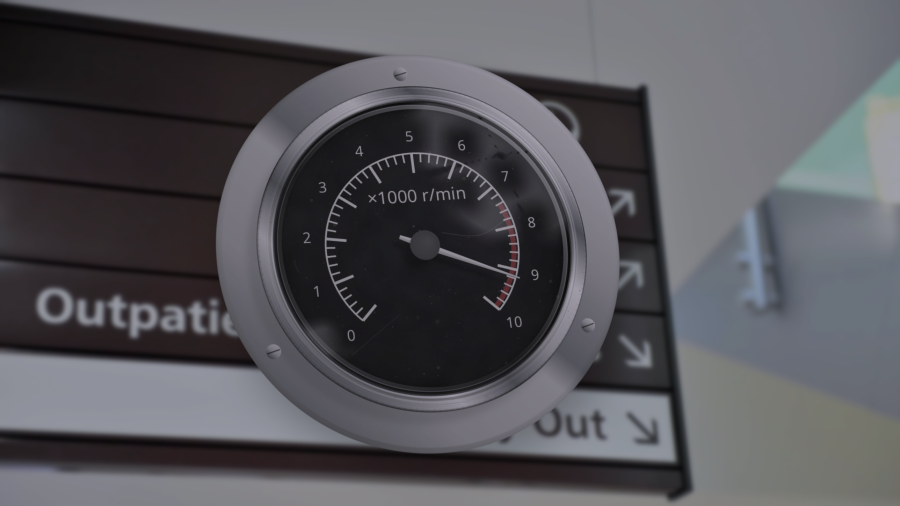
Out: 9200
